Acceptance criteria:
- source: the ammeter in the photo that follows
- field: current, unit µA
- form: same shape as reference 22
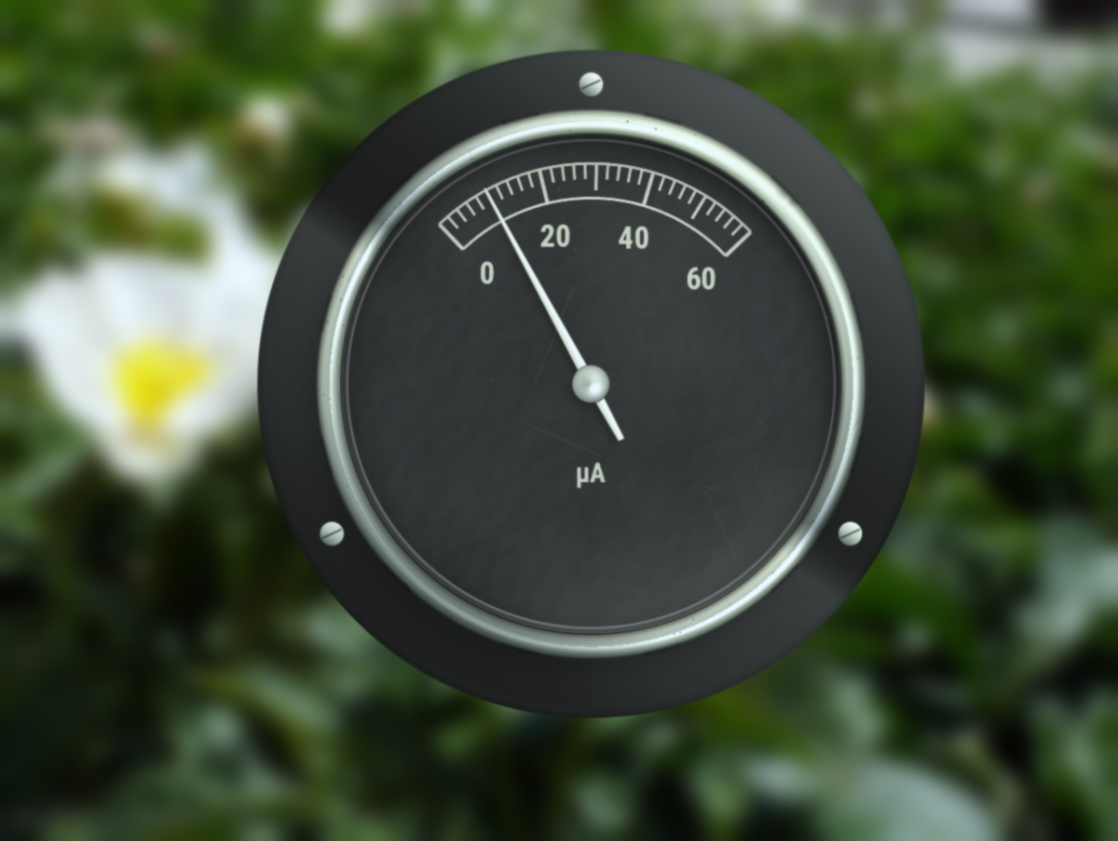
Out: 10
